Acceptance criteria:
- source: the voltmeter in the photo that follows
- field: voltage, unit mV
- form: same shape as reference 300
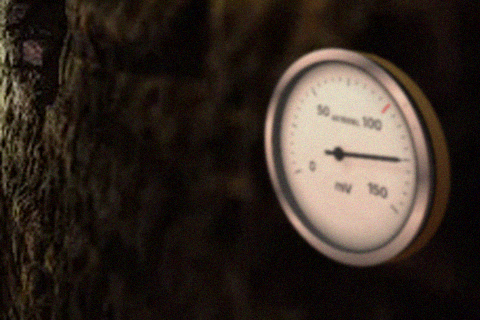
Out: 125
